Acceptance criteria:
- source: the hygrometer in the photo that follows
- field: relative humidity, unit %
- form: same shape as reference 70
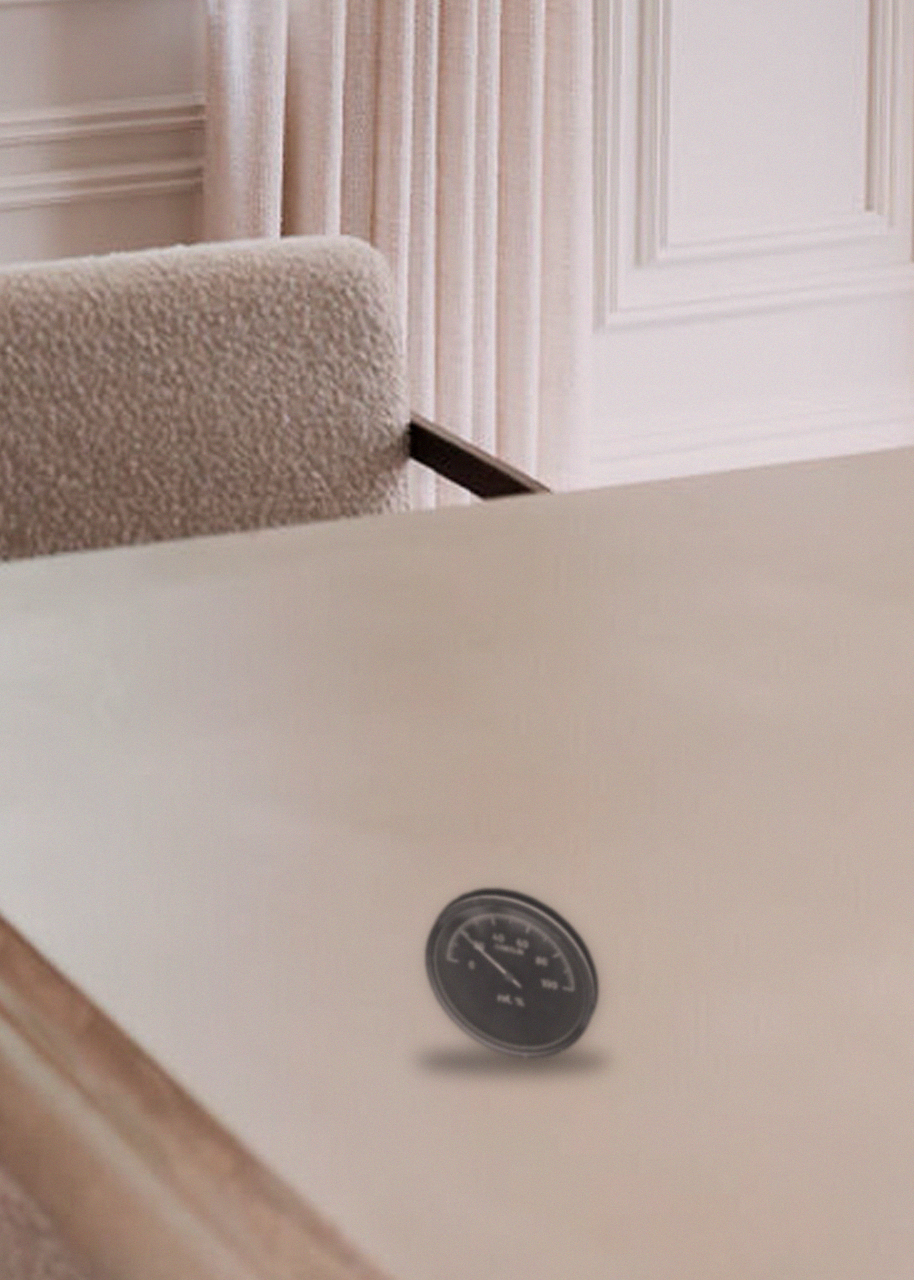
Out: 20
